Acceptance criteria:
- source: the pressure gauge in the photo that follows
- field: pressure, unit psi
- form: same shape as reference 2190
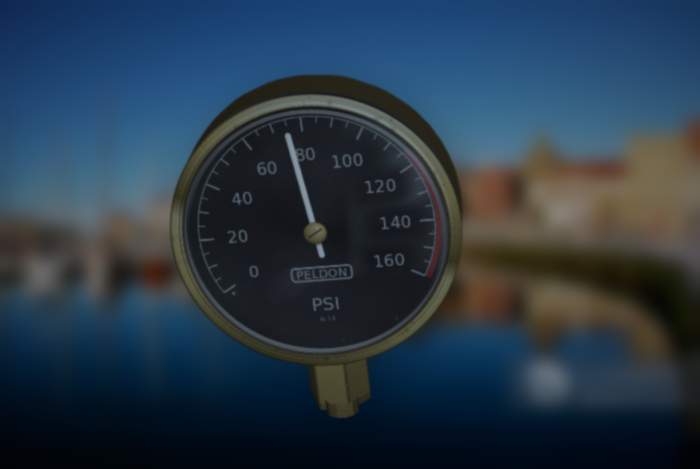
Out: 75
